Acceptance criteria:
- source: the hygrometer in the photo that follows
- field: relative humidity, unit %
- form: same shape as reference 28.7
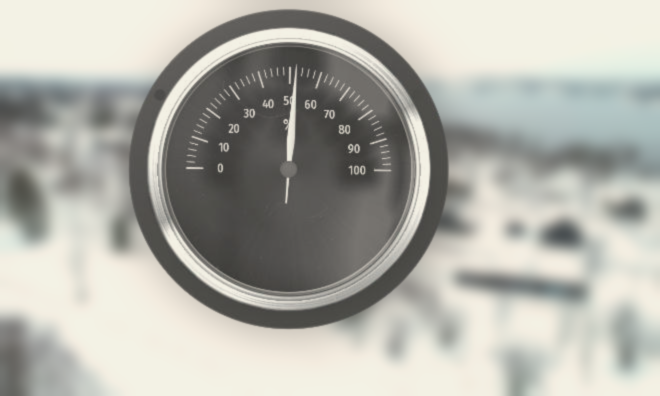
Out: 52
